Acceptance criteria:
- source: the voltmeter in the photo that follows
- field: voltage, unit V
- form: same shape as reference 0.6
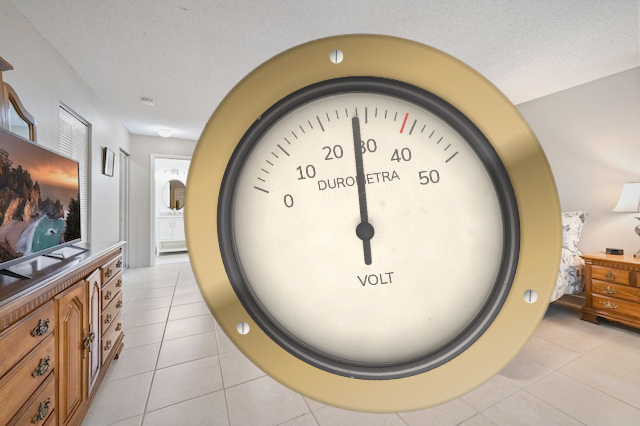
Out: 28
